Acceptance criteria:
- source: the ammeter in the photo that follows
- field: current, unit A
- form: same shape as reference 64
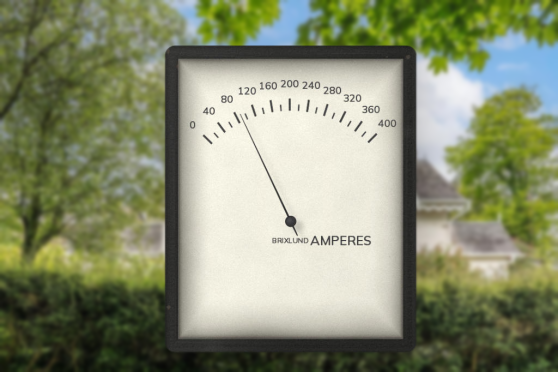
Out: 90
